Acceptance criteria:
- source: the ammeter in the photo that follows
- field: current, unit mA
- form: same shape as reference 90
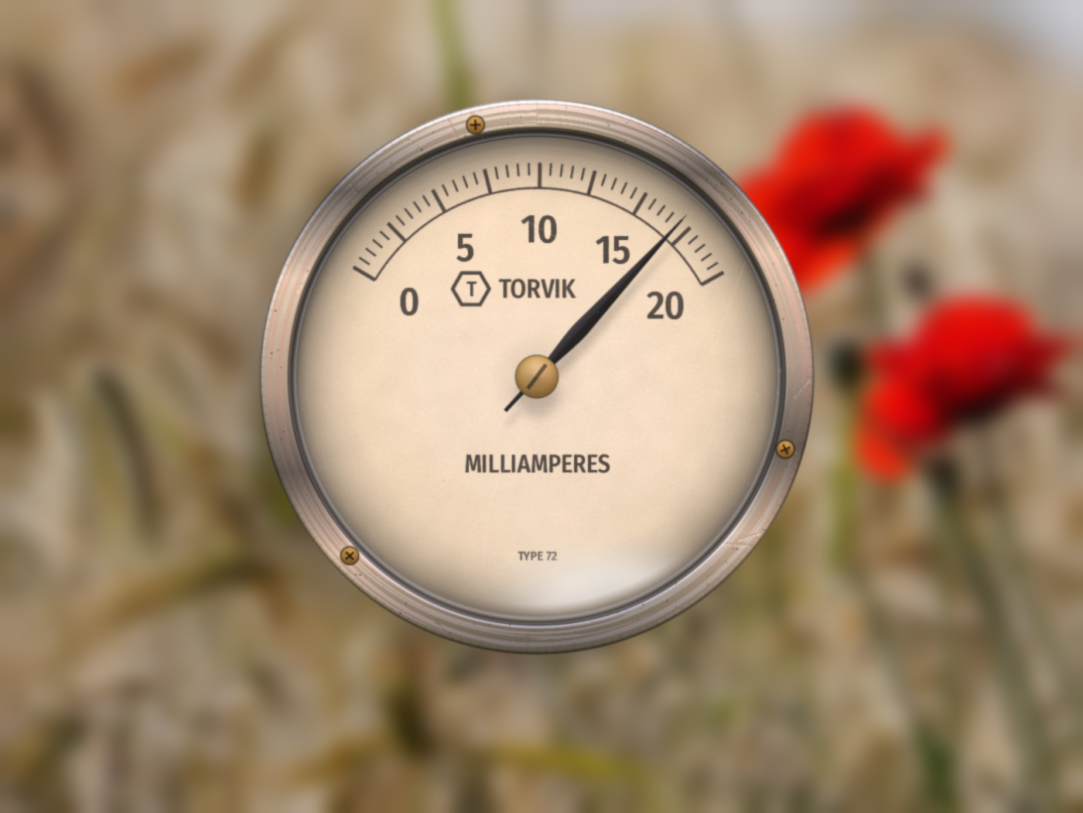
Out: 17
